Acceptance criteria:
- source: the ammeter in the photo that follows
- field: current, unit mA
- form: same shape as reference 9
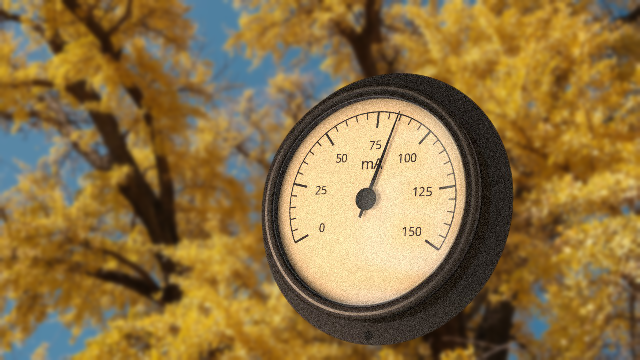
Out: 85
